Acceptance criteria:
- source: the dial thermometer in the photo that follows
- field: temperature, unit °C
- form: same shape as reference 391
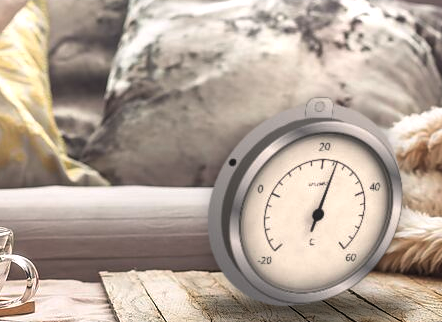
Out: 24
